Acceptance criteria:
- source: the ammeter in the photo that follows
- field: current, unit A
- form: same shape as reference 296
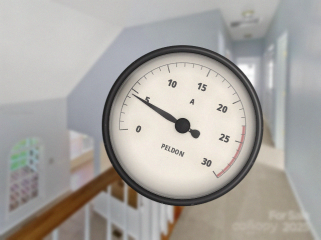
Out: 4.5
